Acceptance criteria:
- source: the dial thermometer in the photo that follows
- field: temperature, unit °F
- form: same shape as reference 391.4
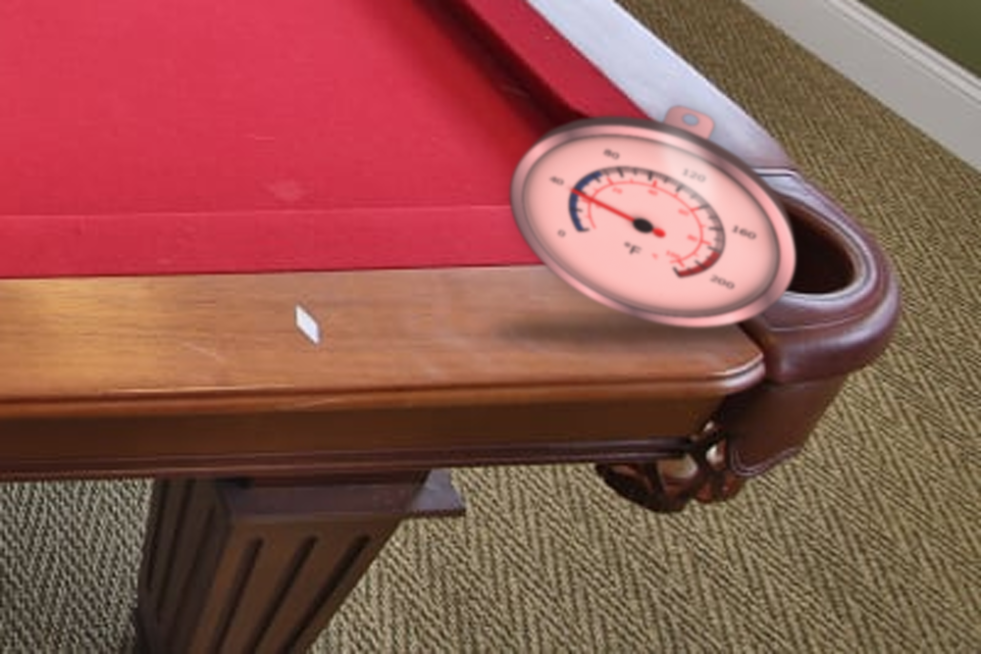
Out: 40
